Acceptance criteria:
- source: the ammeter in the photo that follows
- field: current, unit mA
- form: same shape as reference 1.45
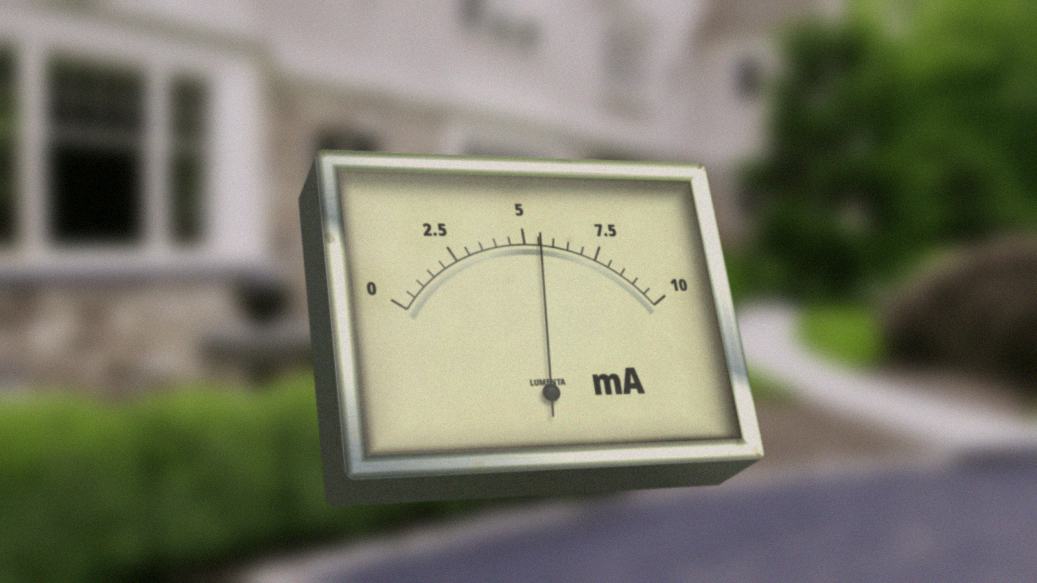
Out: 5.5
